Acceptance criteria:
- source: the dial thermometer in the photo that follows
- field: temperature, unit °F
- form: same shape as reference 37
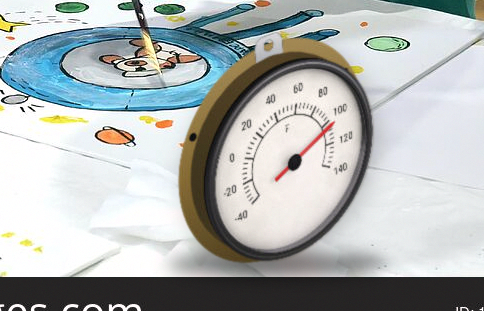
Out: 100
